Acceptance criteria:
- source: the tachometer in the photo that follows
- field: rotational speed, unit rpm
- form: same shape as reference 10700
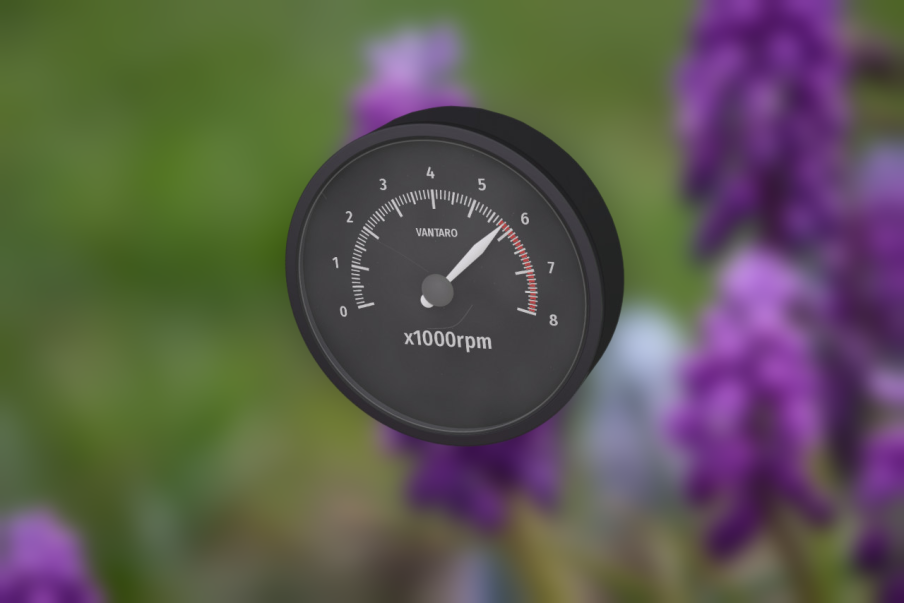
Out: 5800
